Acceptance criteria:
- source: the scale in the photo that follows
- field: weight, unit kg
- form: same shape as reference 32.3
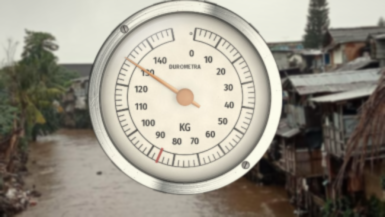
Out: 130
